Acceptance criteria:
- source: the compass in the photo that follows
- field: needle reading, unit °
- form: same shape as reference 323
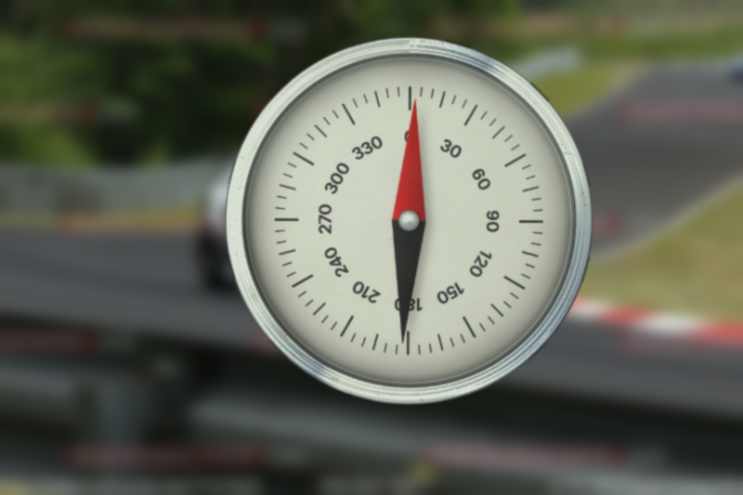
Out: 2.5
